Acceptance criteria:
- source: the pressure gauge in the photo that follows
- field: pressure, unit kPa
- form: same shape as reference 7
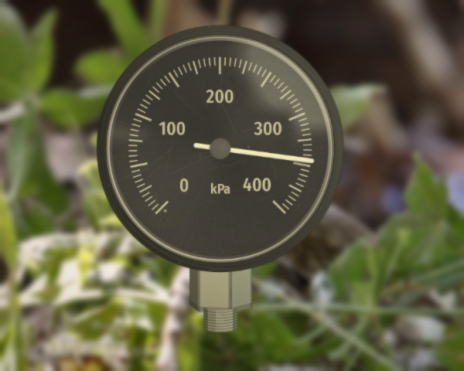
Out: 345
